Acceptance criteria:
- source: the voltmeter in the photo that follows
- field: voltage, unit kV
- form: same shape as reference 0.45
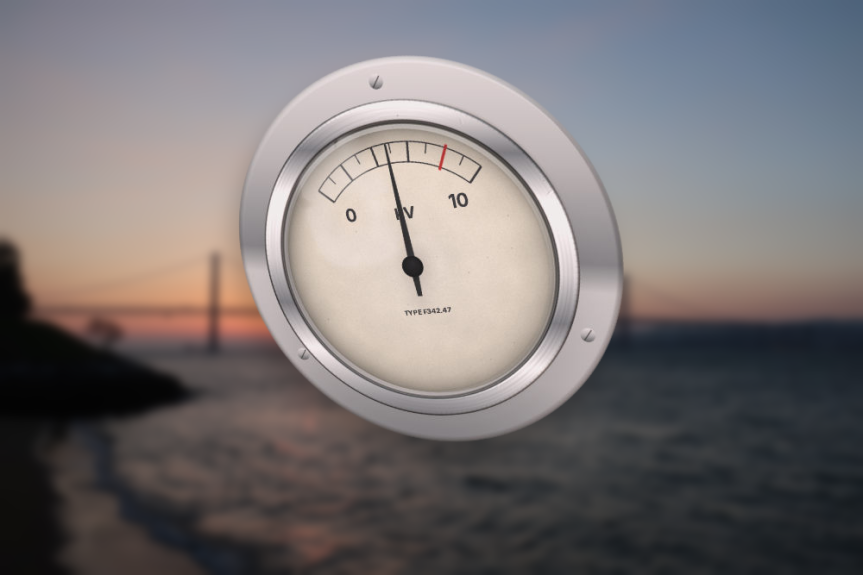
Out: 5
